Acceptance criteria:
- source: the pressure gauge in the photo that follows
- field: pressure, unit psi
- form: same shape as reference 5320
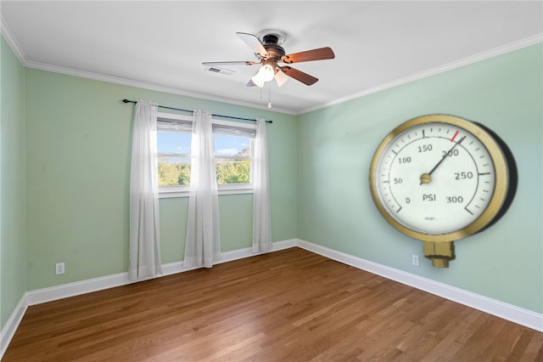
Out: 200
